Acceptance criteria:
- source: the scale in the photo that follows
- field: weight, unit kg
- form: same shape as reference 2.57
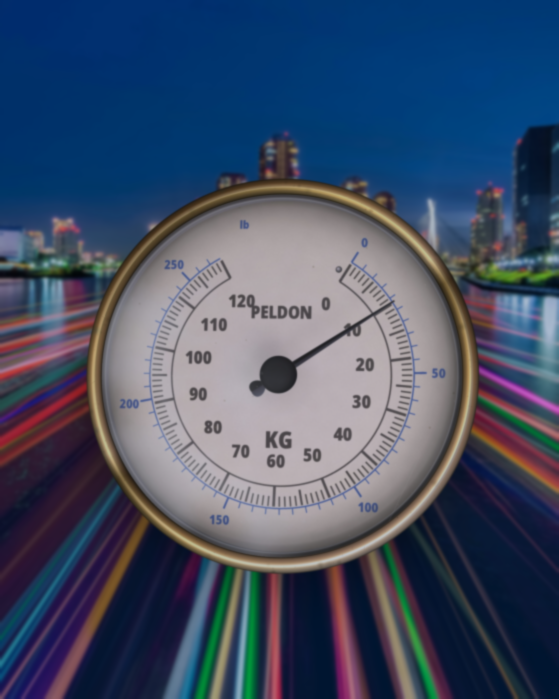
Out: 10
